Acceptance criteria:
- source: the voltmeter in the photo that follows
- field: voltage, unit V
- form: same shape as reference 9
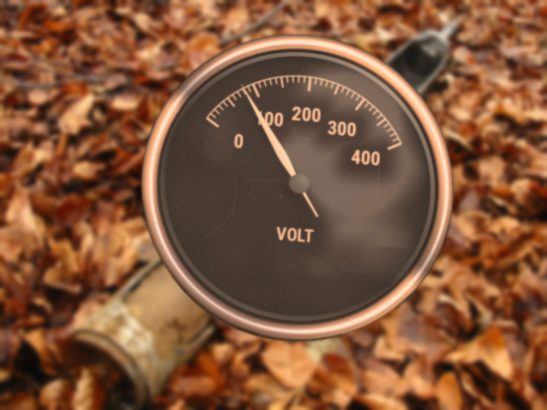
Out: 80
